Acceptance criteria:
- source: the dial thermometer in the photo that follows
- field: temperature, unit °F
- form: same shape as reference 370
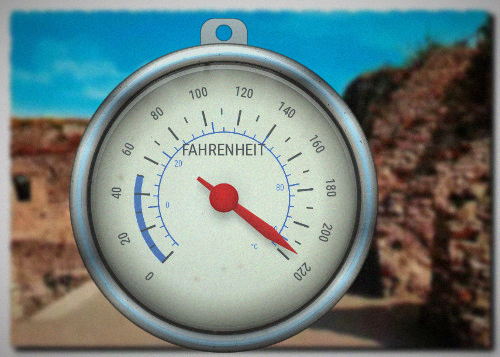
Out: 215
